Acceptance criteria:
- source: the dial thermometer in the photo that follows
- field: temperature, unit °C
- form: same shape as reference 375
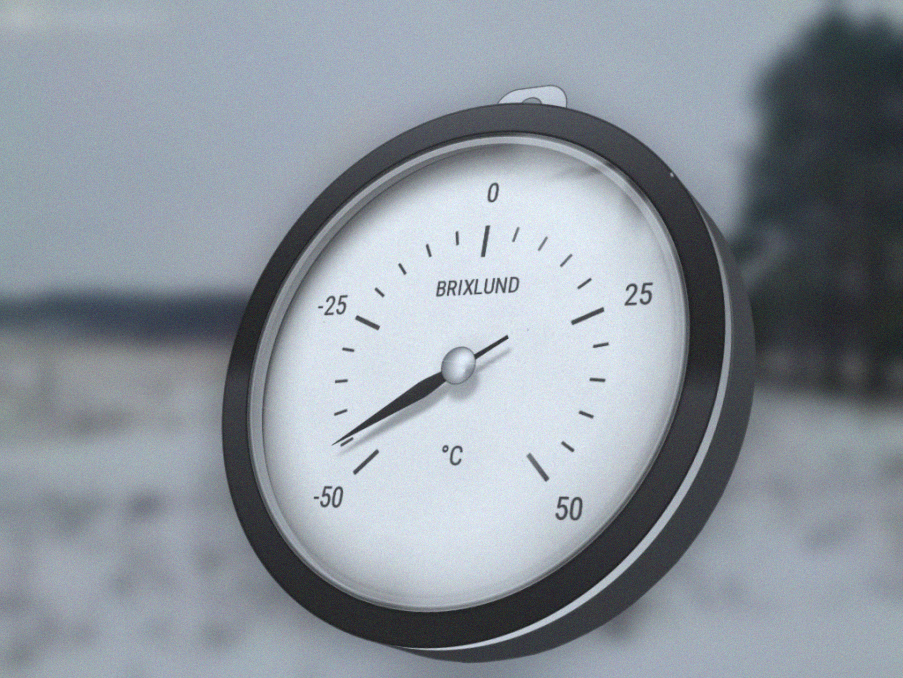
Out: -45
